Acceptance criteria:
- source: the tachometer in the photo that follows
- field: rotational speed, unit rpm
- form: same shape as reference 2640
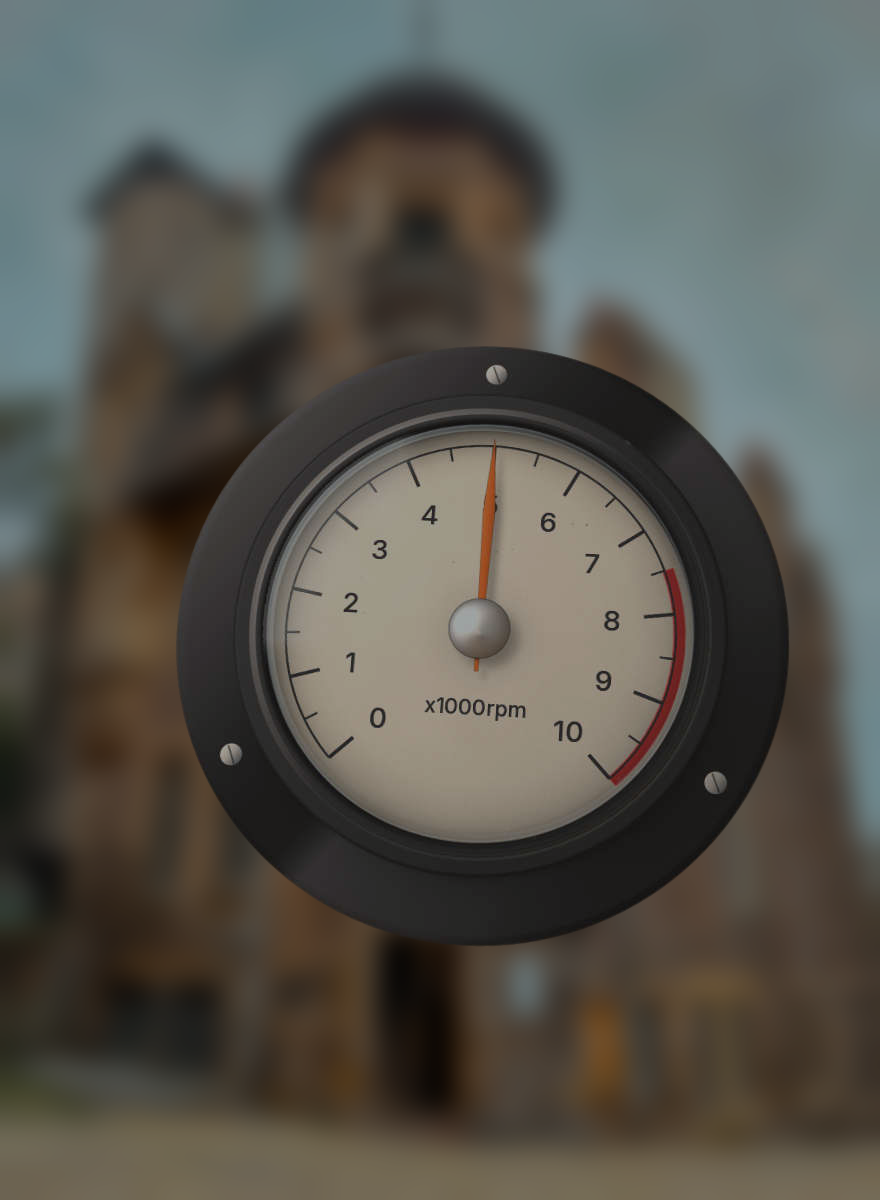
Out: 5000
